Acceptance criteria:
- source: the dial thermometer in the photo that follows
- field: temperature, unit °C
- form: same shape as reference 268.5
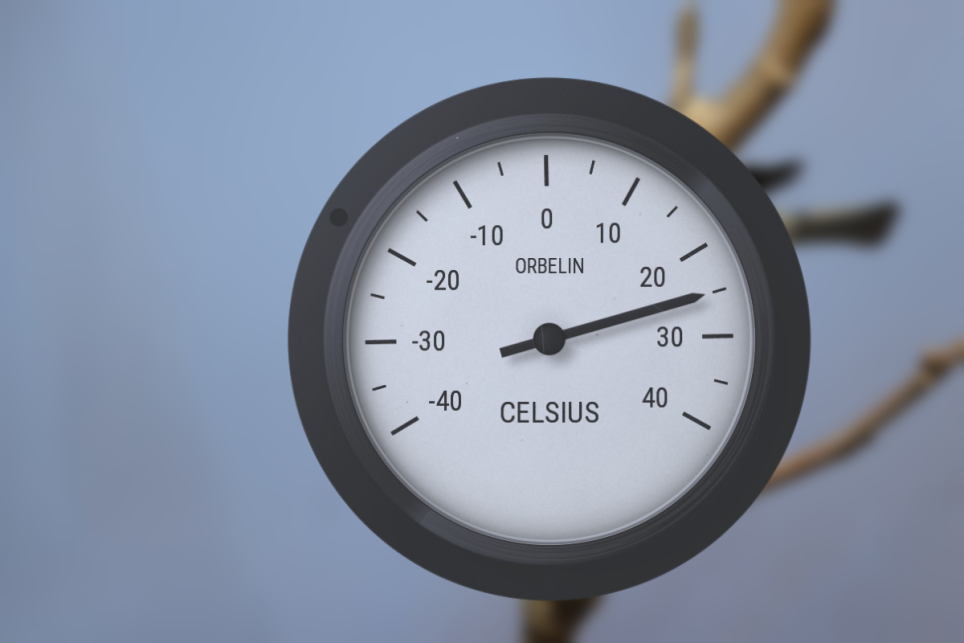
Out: 25
